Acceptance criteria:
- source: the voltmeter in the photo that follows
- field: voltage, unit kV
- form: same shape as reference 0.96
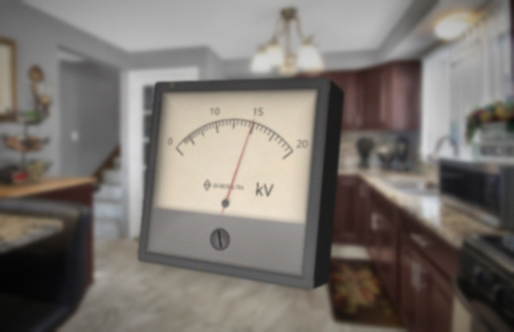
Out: 15
